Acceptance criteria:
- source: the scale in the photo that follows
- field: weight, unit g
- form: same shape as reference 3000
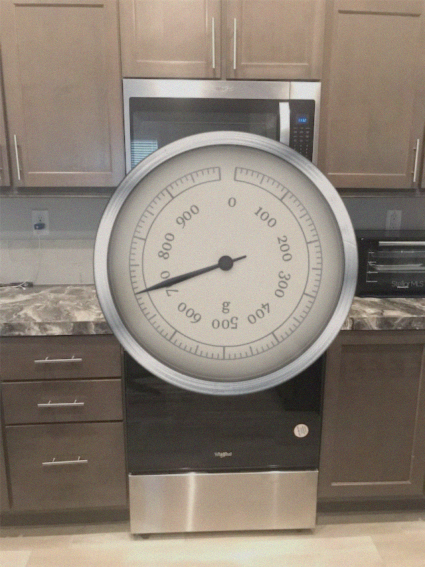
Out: 700
